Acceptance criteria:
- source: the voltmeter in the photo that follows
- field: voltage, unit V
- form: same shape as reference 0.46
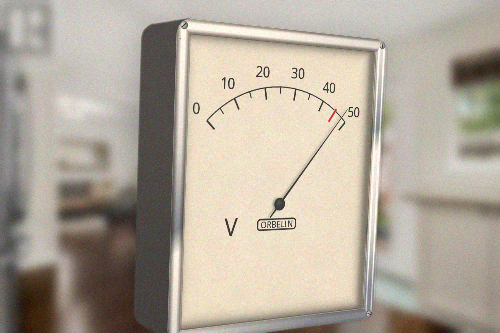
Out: 47.5
